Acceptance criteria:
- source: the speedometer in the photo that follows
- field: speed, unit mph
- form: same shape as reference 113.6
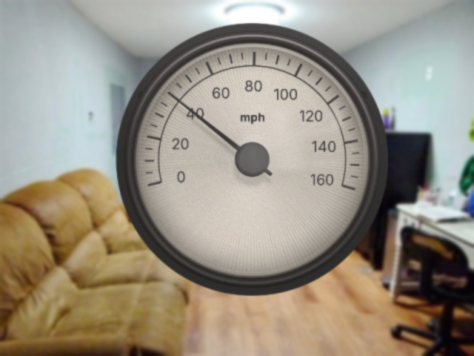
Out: 40
